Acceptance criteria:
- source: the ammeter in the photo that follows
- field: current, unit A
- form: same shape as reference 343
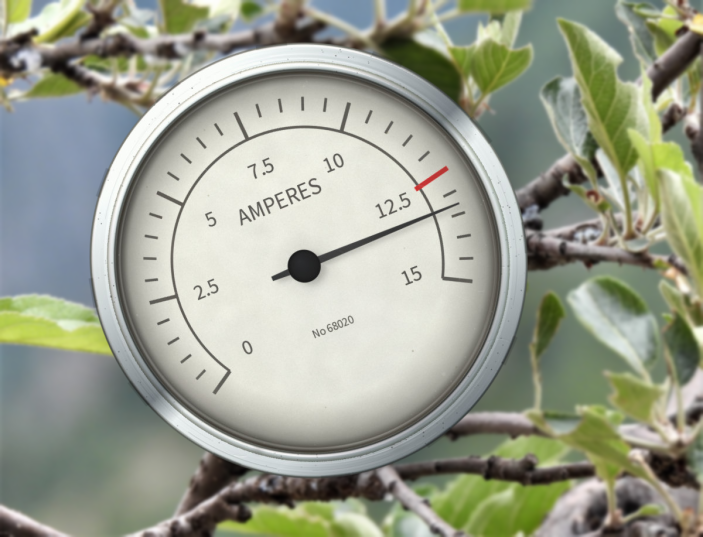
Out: 13.25
